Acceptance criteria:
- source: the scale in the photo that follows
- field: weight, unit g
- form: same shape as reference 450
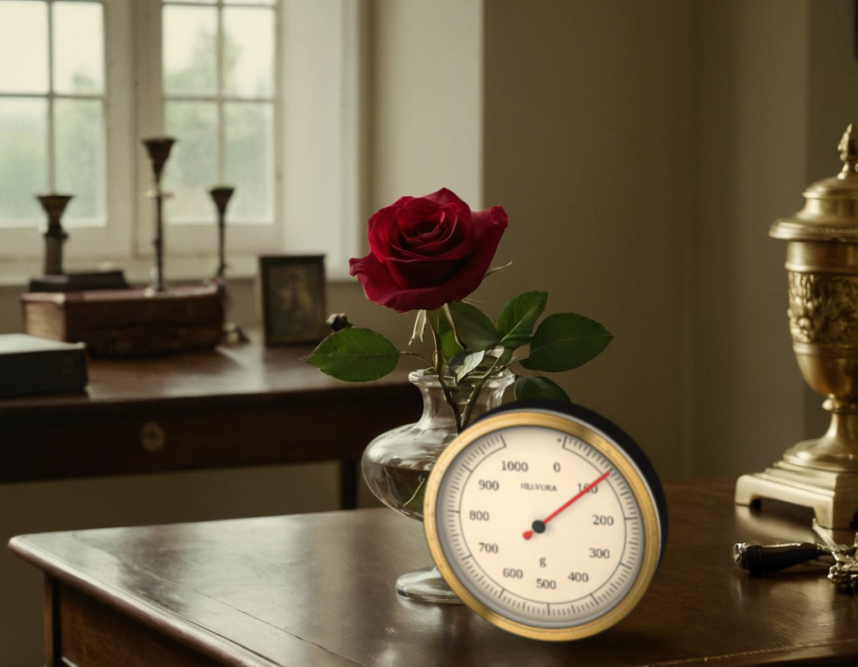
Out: 100
